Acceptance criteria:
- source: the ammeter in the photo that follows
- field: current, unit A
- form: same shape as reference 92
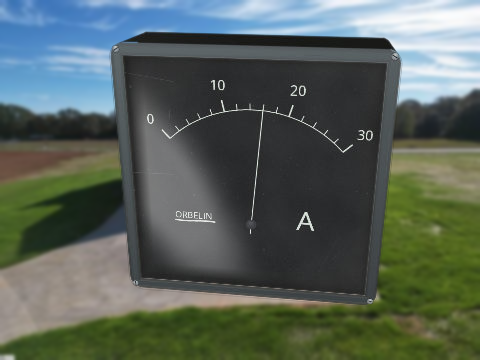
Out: 16
